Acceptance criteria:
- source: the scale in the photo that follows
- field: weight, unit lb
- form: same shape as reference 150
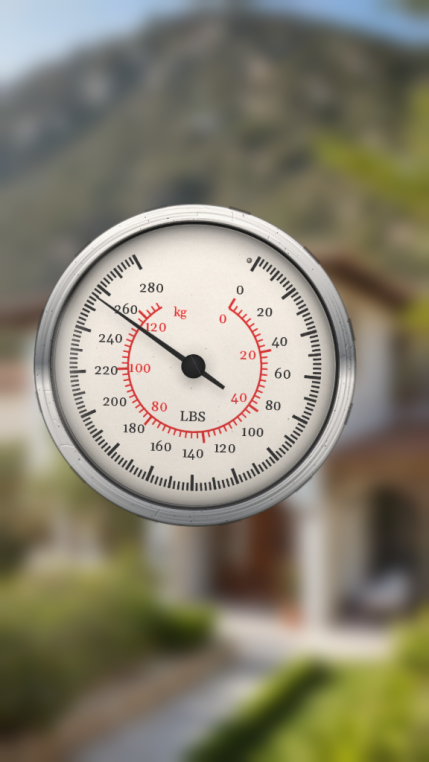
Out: 256
